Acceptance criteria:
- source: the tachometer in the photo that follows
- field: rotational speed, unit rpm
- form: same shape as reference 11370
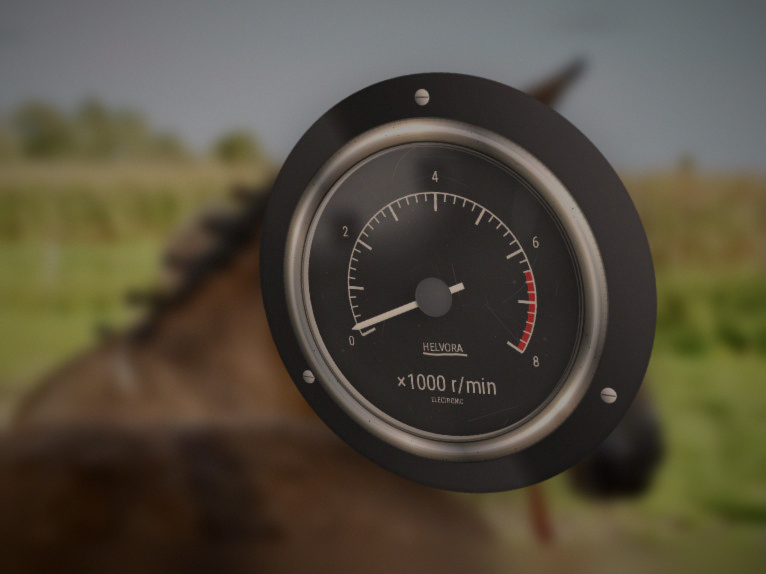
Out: 200
